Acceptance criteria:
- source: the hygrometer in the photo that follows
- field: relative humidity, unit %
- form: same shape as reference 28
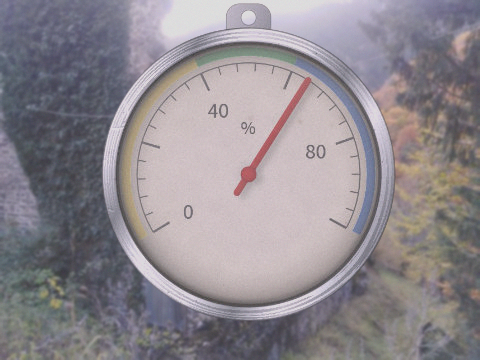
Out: 64
